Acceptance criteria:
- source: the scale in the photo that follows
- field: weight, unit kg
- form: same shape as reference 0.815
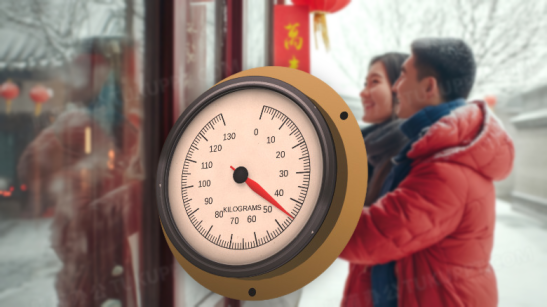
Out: 45
